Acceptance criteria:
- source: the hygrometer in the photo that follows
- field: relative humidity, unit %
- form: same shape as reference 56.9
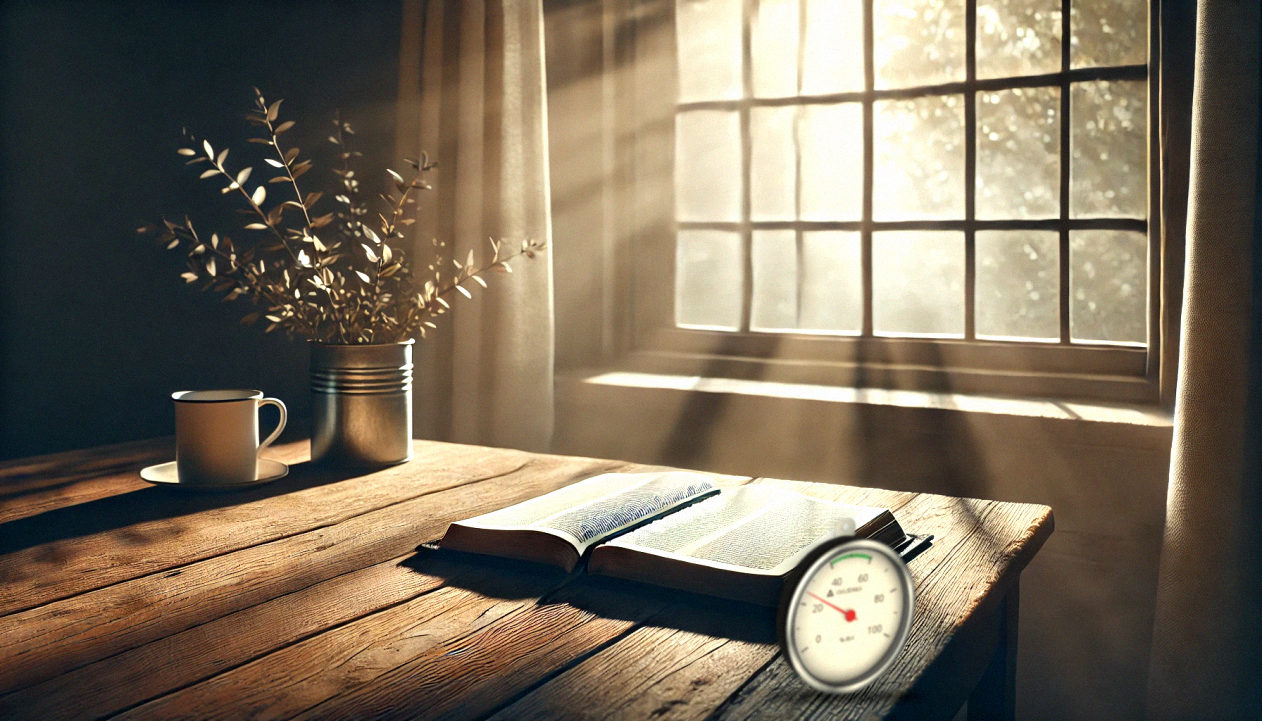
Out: 25
